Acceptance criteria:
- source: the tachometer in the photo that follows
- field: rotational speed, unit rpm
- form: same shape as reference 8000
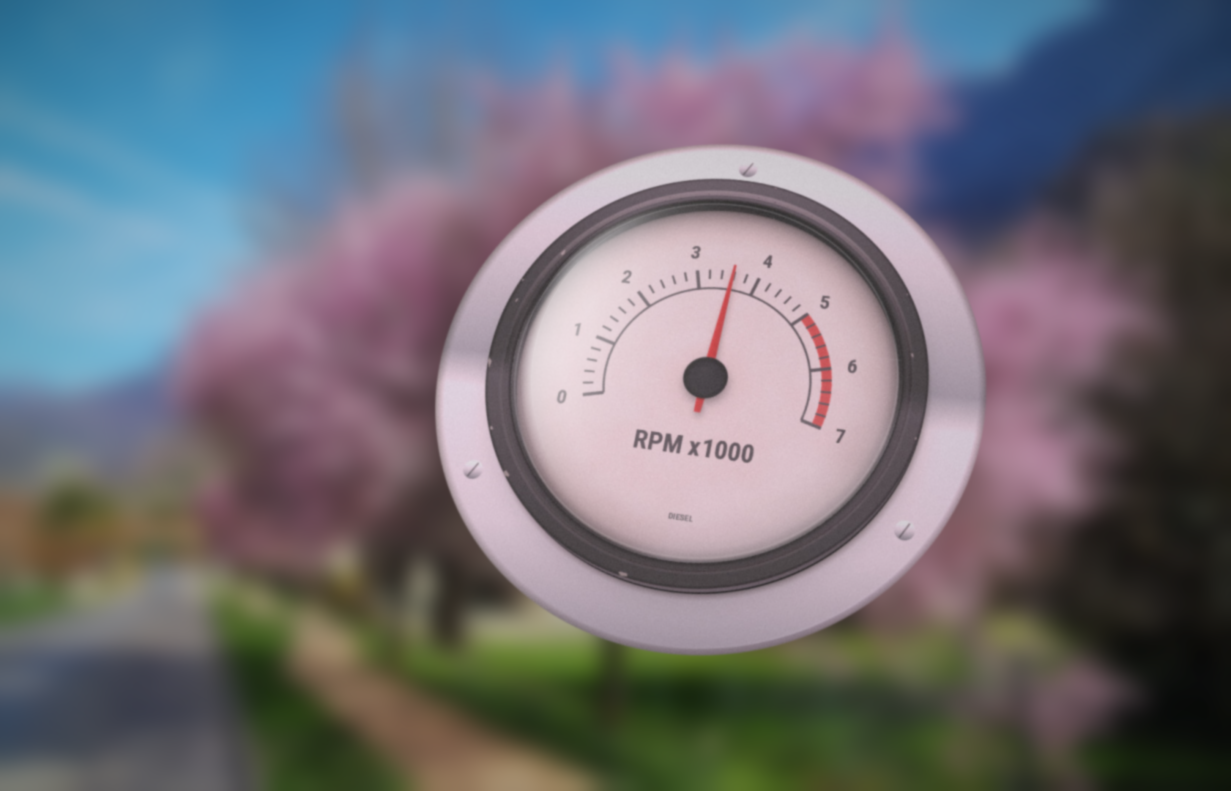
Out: 3600
